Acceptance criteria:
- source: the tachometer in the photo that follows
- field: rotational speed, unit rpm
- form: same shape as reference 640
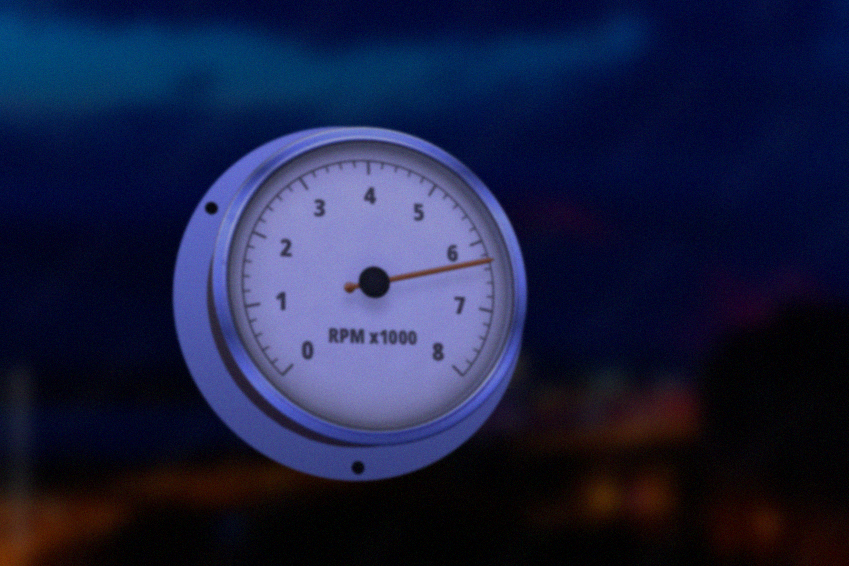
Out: 6300
